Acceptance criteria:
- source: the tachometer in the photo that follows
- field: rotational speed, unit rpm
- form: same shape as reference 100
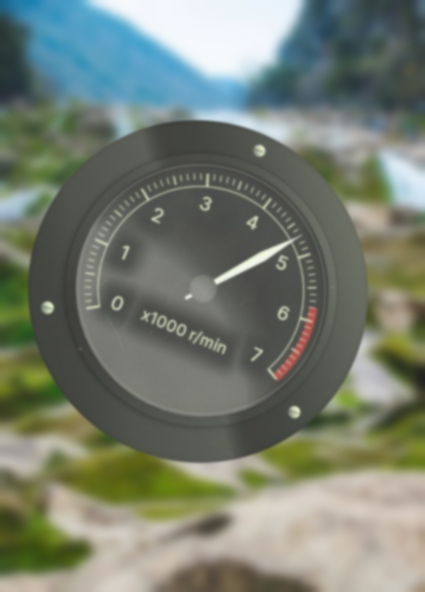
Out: 4700
